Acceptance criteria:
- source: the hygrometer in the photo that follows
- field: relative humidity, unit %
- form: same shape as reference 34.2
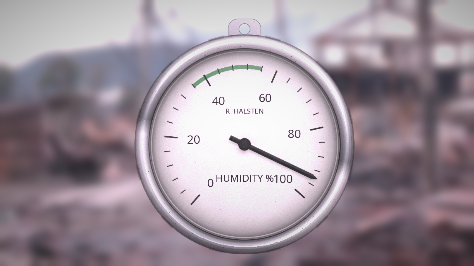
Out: 94
